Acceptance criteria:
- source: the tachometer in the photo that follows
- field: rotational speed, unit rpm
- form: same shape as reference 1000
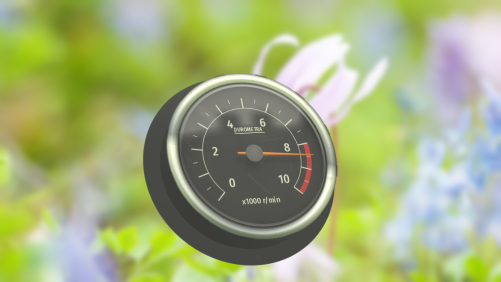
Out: 8500
